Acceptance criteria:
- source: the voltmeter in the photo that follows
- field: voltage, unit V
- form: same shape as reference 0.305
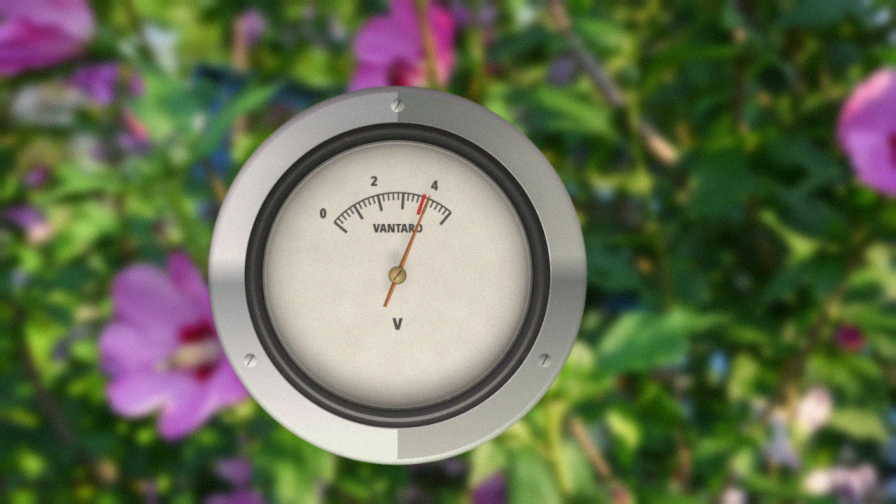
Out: 4
